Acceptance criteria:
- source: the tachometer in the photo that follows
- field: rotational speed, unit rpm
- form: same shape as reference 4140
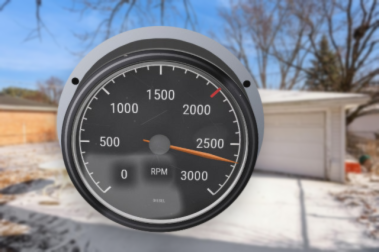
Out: 2650
